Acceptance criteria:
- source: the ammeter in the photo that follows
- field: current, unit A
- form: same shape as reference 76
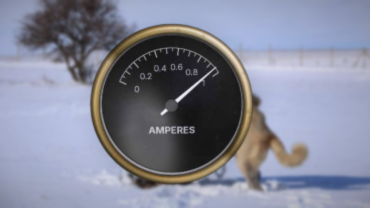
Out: 0.95
